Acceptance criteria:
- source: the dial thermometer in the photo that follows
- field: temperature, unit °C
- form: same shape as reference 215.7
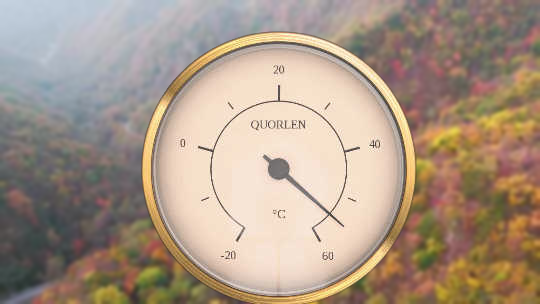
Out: 55
